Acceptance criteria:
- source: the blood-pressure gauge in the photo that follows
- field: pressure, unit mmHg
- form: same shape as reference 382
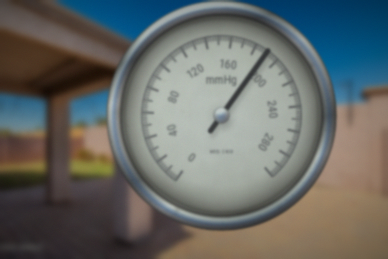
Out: 190
